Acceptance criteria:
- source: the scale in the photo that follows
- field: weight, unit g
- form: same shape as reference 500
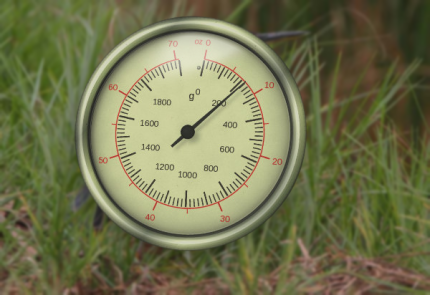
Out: 220
